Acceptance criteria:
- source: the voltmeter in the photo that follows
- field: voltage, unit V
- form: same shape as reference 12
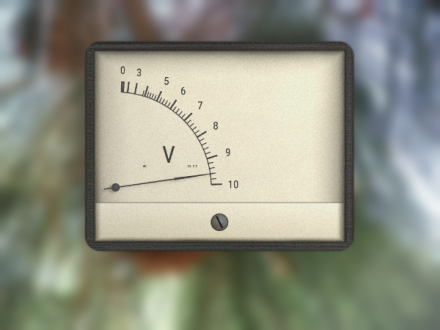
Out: 9.6
